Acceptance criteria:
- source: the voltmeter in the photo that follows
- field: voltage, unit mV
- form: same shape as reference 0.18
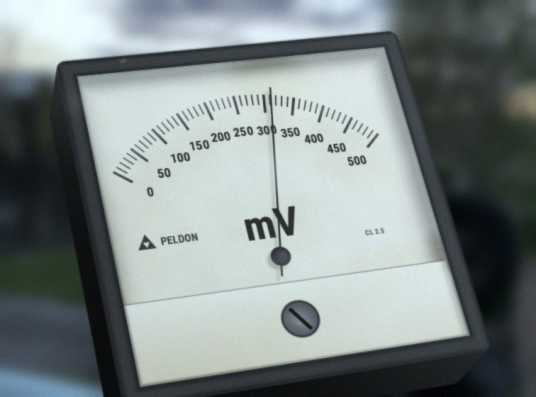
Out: 310
